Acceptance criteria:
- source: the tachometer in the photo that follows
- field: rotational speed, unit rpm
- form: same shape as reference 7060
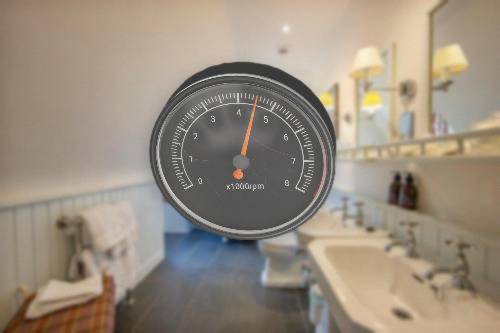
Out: 4500
